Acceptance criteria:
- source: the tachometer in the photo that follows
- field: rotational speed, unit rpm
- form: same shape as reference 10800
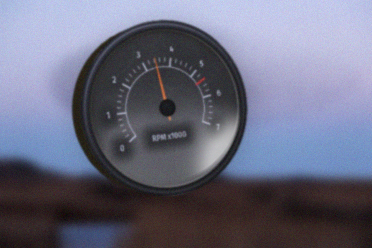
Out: 3400
